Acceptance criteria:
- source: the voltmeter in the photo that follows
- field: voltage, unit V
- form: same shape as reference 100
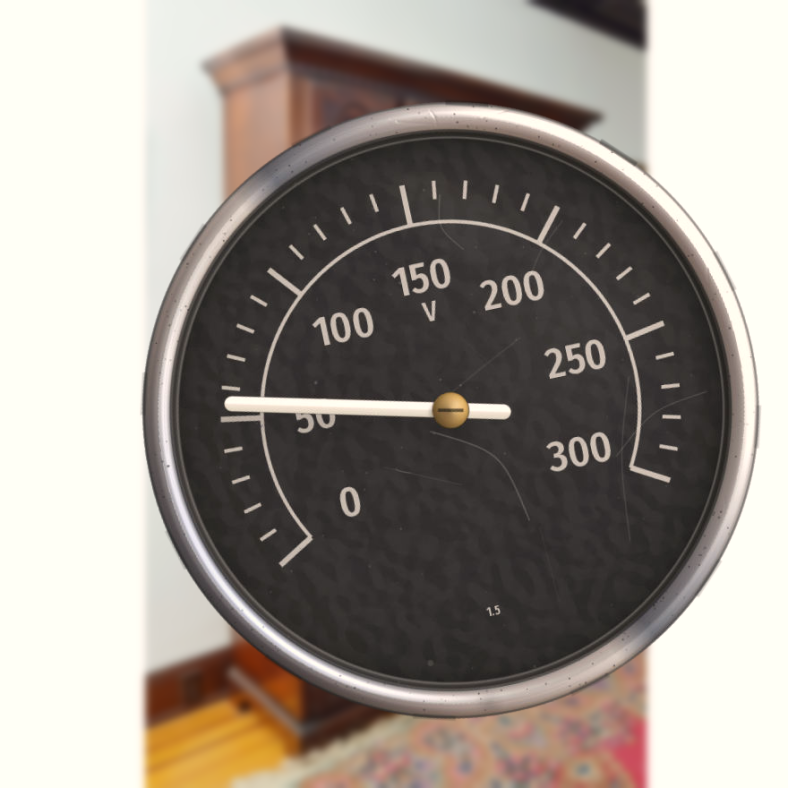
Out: 55
